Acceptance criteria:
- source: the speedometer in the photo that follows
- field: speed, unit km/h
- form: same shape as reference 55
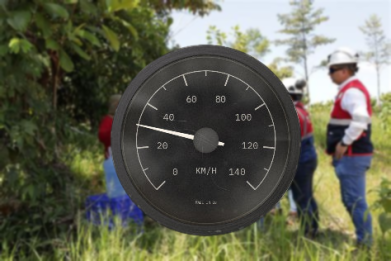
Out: 30
